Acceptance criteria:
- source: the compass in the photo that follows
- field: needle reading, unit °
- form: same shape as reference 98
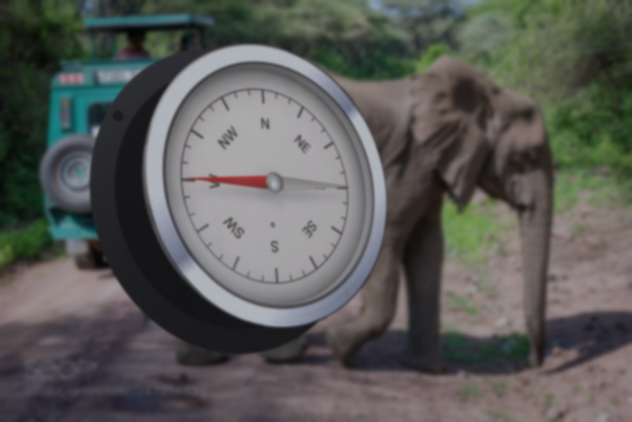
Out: 270
